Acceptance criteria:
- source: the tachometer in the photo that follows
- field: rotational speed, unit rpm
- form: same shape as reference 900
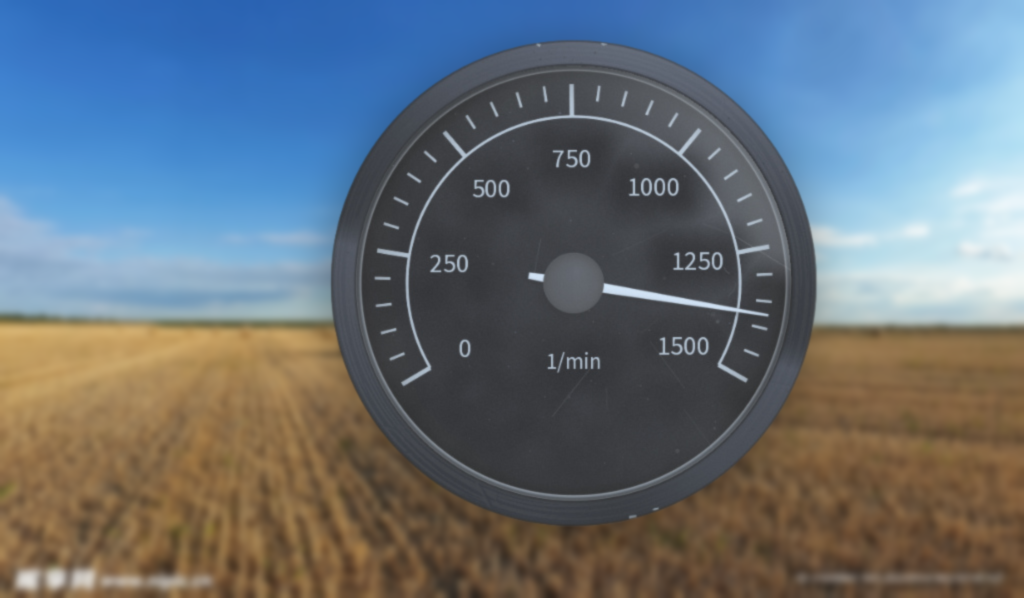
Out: 1375
